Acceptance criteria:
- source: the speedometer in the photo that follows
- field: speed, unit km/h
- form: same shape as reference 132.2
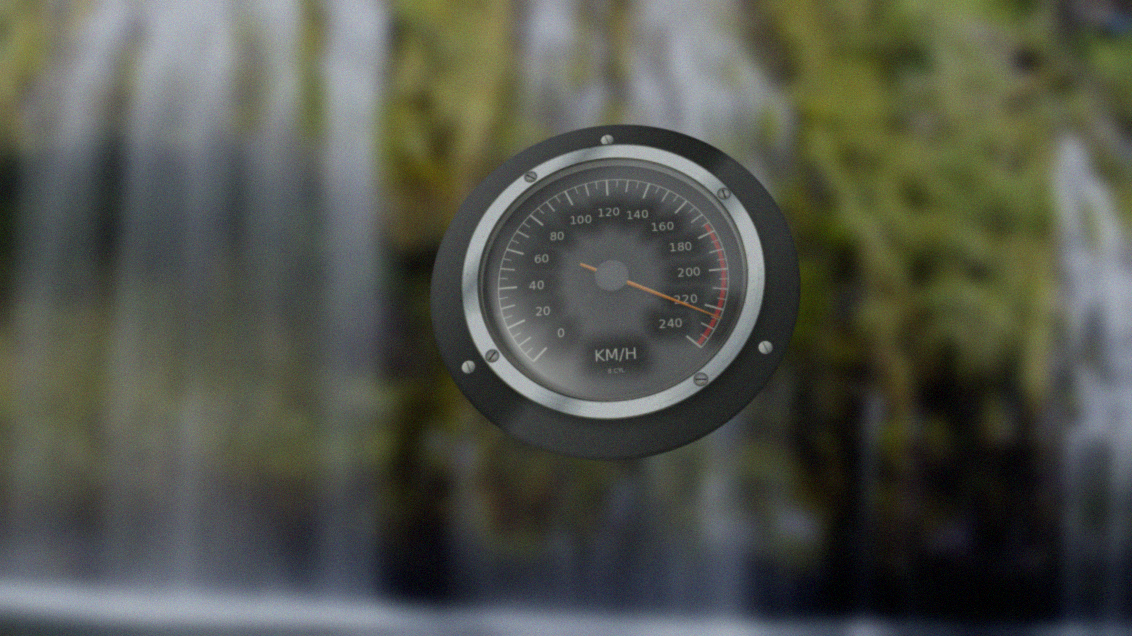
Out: 225
